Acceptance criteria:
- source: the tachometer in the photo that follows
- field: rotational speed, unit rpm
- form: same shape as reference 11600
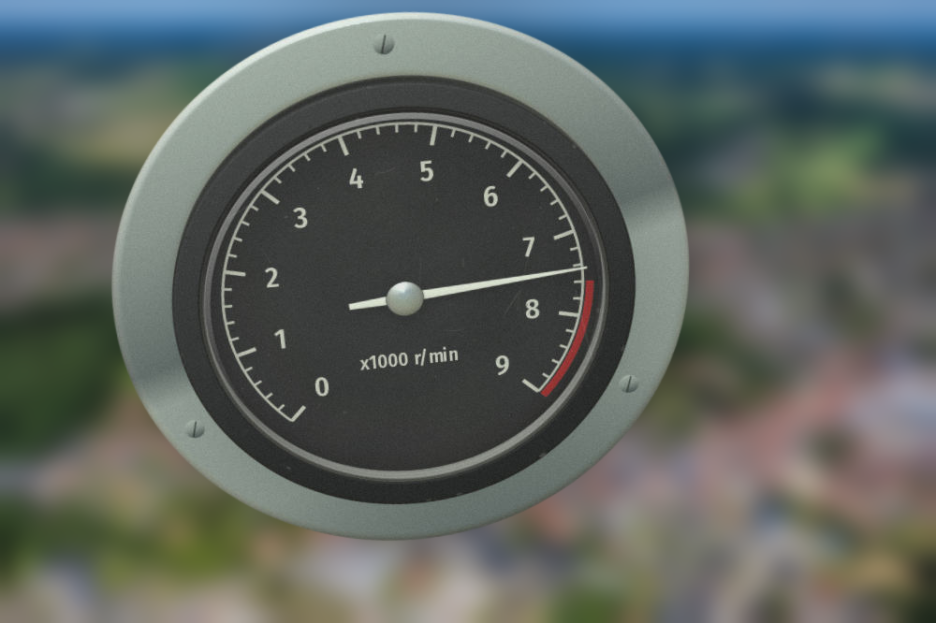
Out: 7400
